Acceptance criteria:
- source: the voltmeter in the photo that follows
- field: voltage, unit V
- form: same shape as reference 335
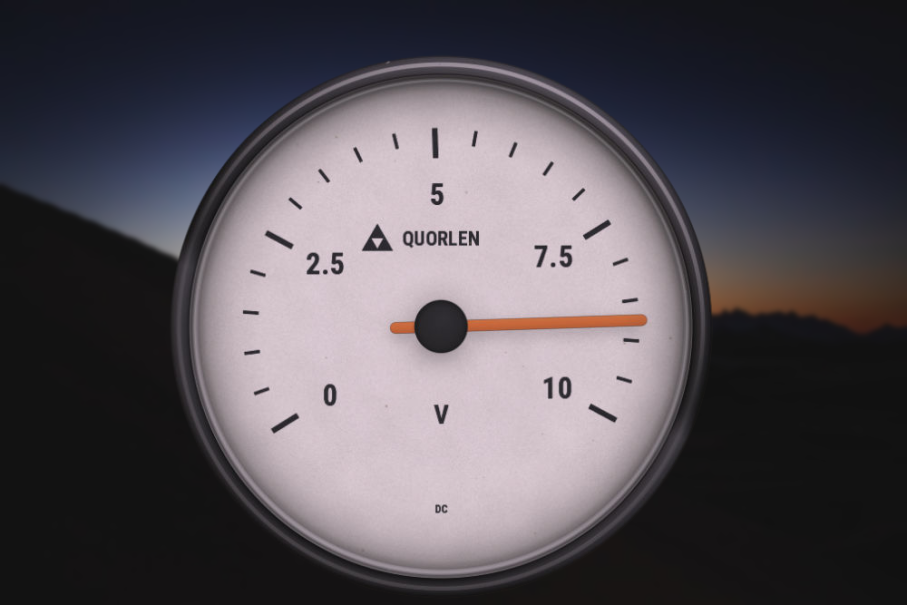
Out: 8.75
